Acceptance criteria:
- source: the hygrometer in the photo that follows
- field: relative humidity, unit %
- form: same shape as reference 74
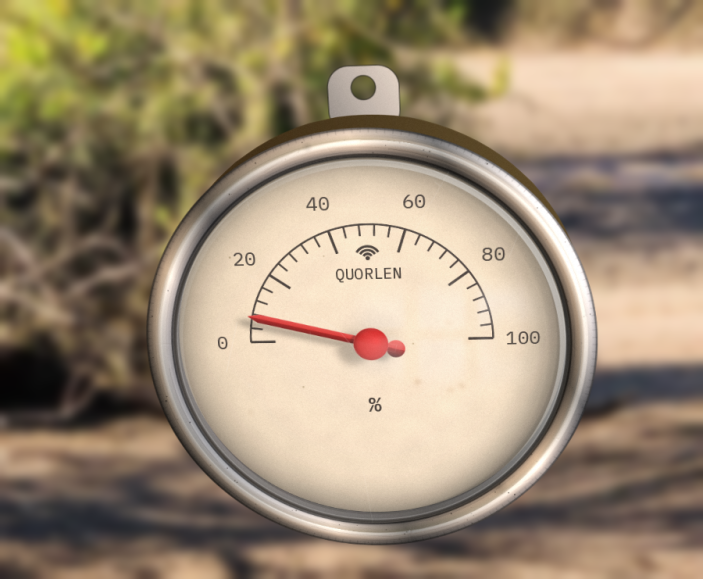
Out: 8
